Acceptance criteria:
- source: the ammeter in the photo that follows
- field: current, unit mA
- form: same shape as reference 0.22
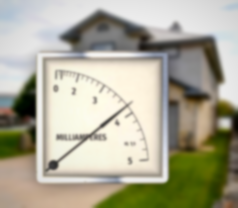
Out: 3.8
